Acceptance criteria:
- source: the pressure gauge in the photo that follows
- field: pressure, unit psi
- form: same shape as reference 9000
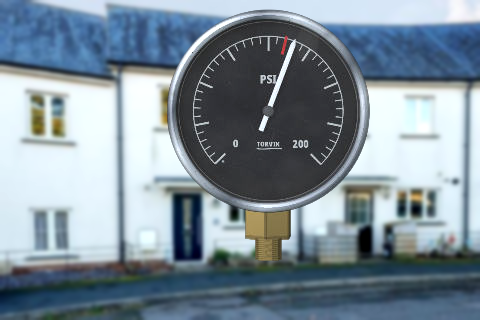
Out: 115
